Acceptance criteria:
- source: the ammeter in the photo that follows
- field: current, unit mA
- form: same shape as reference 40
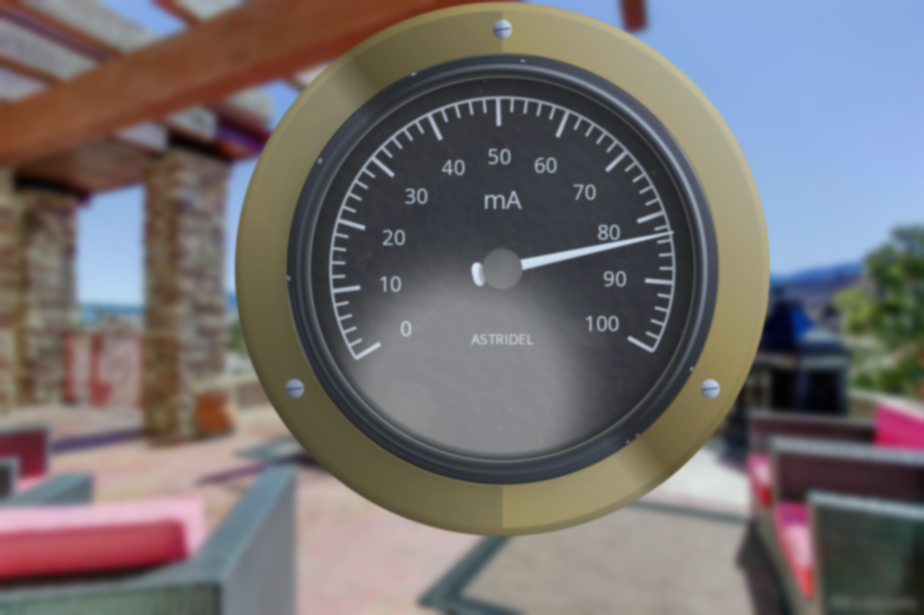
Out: 83
